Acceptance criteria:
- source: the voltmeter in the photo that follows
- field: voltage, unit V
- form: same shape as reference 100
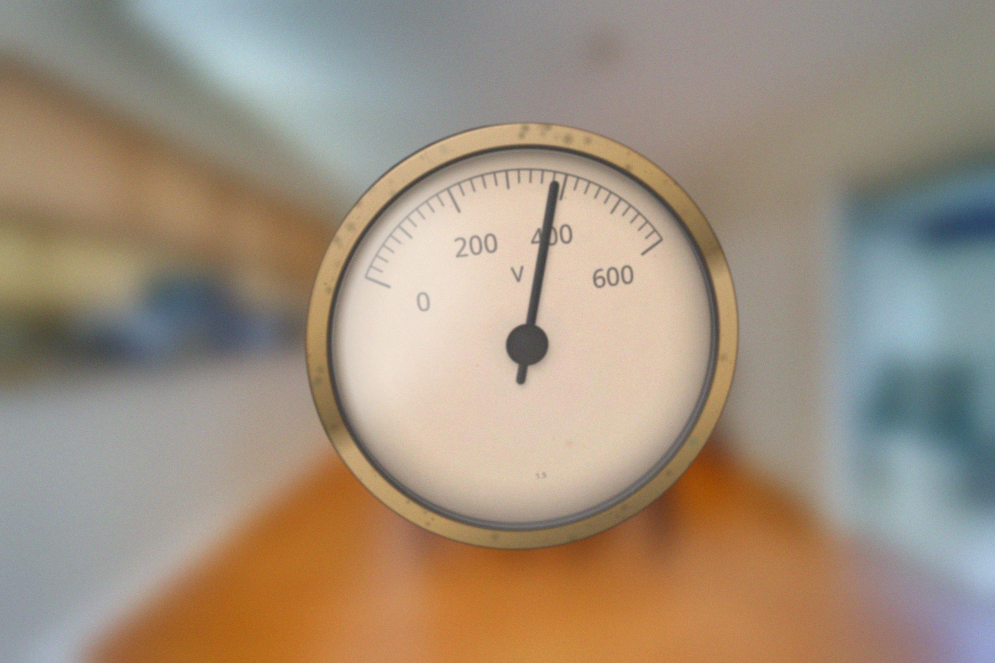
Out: 380
